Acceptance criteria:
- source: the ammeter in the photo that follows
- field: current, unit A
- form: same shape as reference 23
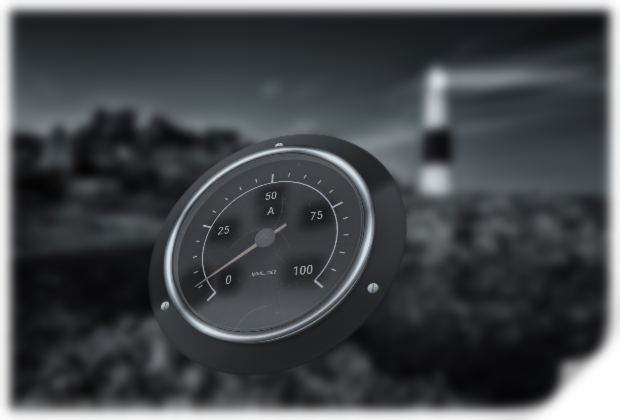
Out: 5
